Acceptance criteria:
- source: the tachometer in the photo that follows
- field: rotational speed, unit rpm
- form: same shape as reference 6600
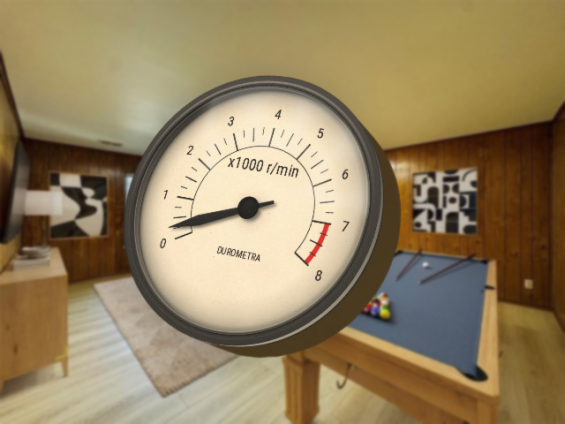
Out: 250
